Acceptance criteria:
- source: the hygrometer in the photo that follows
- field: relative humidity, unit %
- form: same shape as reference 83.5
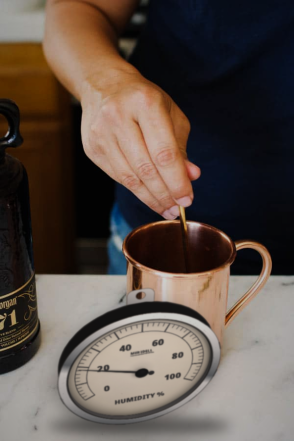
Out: 20
